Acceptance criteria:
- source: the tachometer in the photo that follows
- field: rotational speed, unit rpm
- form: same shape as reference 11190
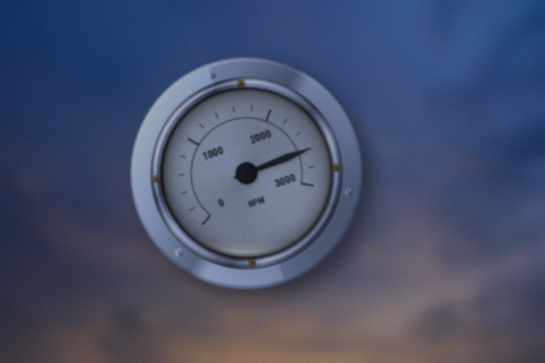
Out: 2600
